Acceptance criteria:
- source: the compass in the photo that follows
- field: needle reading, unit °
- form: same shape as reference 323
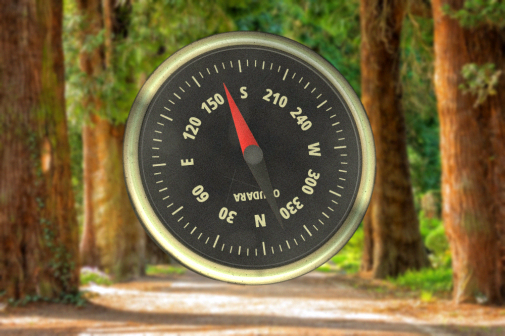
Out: 165
